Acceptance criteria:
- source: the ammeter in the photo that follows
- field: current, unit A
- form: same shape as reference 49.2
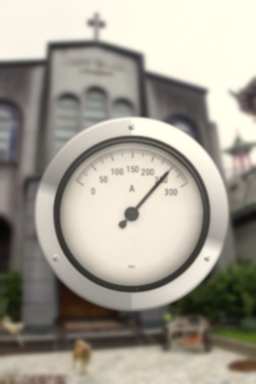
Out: 250
